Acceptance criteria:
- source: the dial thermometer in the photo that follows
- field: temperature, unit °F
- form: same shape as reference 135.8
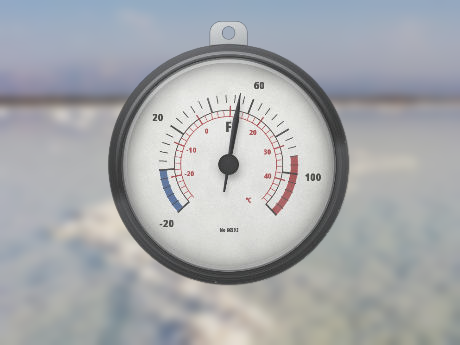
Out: 54
